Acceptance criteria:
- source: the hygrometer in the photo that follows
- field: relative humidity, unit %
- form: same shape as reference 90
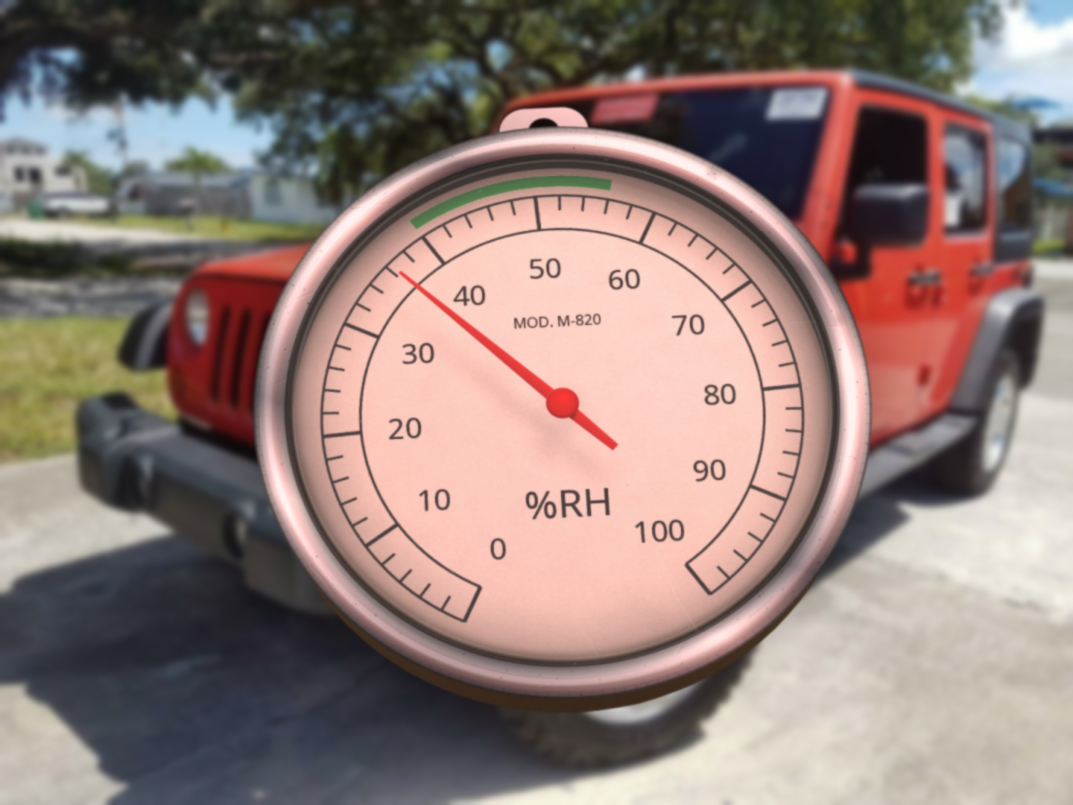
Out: 36
